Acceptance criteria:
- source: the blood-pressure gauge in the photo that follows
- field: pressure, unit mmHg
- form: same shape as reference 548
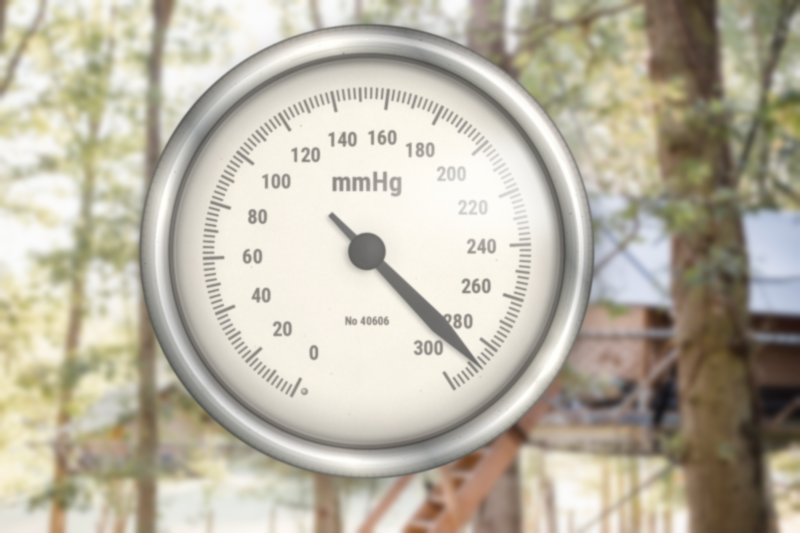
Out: 288
